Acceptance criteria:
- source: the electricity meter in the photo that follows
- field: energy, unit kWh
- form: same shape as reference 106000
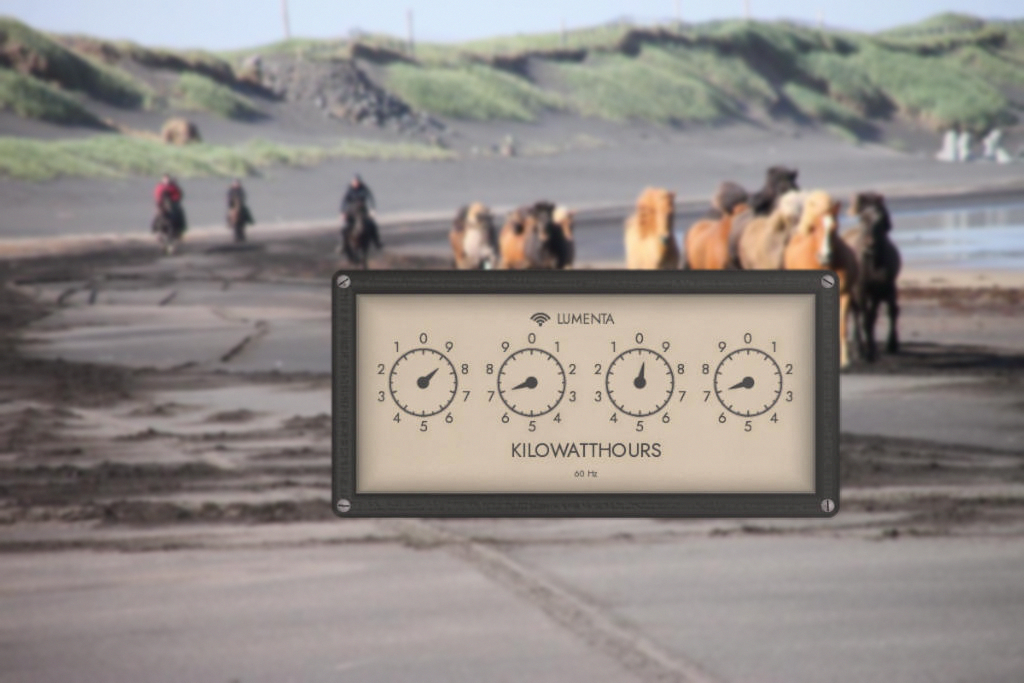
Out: 8697
